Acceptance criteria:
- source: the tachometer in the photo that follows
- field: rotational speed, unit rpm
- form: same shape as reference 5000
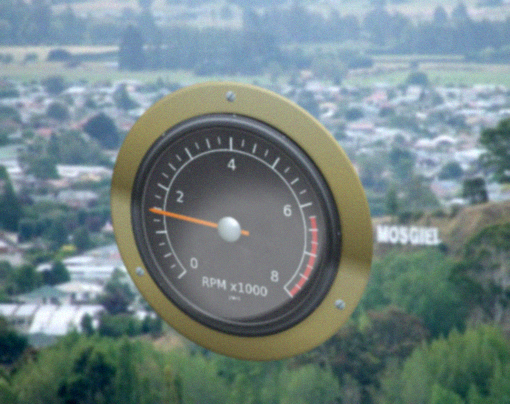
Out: 1500
